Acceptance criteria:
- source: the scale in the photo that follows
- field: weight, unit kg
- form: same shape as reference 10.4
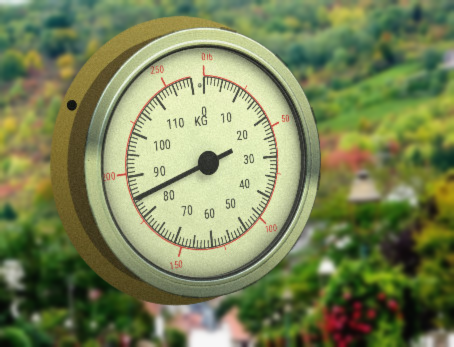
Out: 85
